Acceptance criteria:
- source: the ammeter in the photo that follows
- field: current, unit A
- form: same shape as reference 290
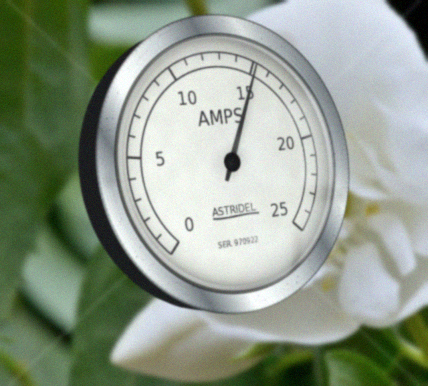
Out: 15
